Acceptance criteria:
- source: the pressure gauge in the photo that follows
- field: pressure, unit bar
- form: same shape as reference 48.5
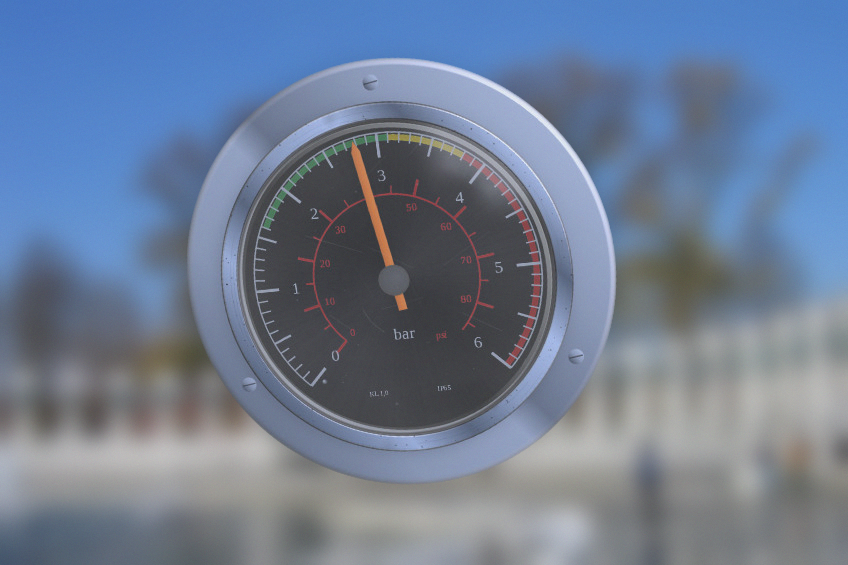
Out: 2.8
